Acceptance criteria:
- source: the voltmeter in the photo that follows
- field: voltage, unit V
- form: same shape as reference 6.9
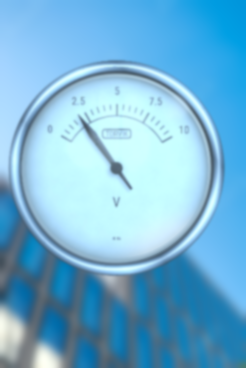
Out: 2
